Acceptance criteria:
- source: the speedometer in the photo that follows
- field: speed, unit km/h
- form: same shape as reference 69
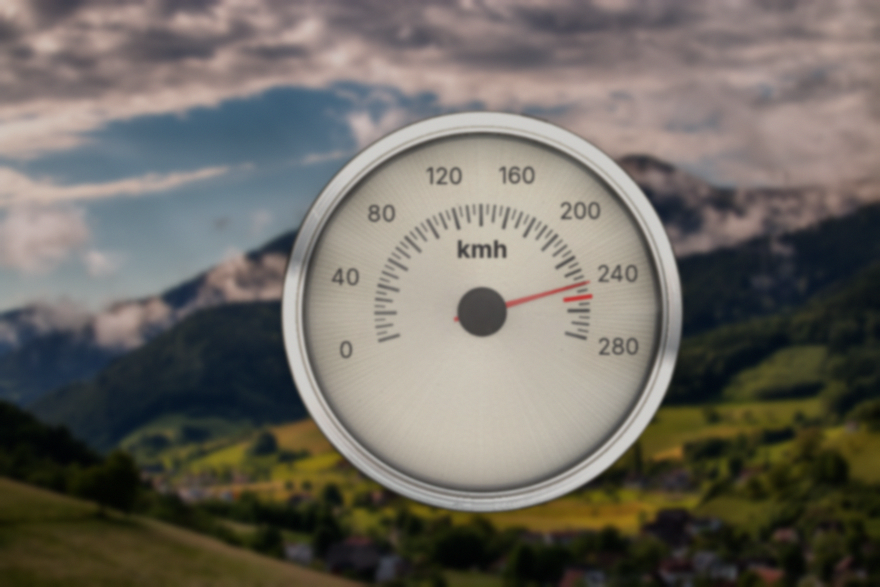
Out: 240
